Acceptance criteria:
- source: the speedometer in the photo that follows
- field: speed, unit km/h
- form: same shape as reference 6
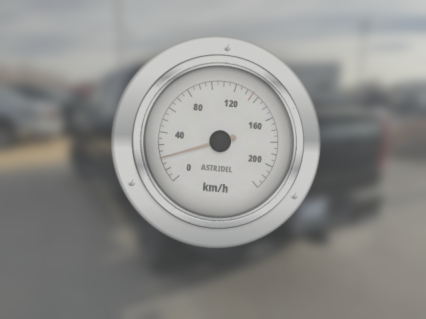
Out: 20
